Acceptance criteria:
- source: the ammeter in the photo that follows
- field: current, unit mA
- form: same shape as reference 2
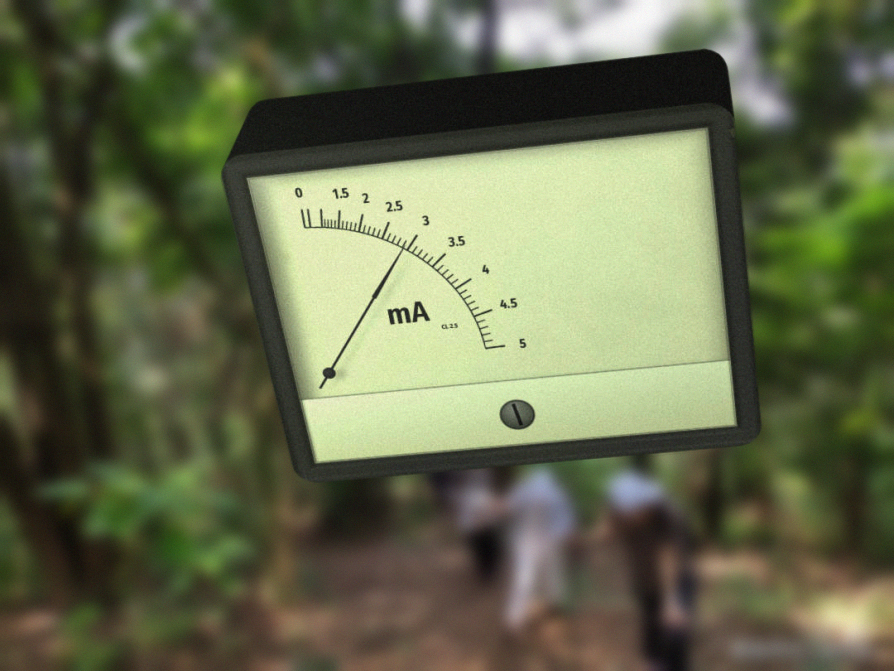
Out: 2.9
